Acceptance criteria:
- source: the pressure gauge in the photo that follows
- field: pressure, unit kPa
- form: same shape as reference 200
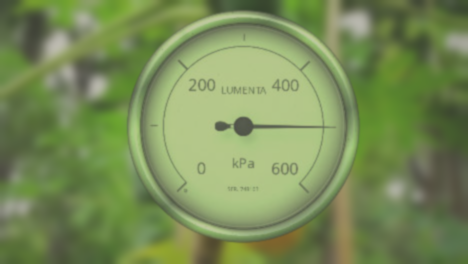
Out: 500
